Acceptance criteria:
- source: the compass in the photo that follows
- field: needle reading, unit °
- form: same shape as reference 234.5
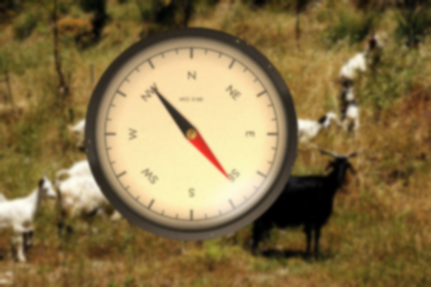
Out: 140
